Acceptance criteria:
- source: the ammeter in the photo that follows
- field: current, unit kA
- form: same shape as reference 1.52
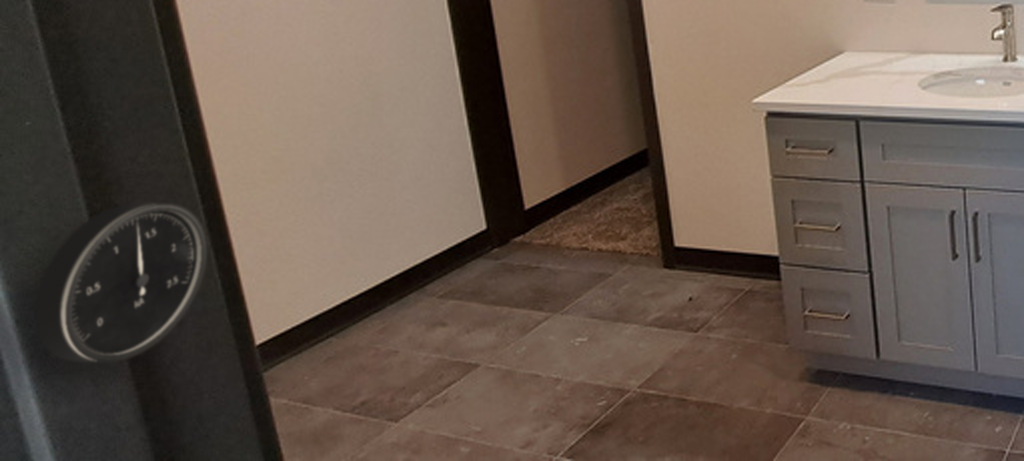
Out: 1.25
